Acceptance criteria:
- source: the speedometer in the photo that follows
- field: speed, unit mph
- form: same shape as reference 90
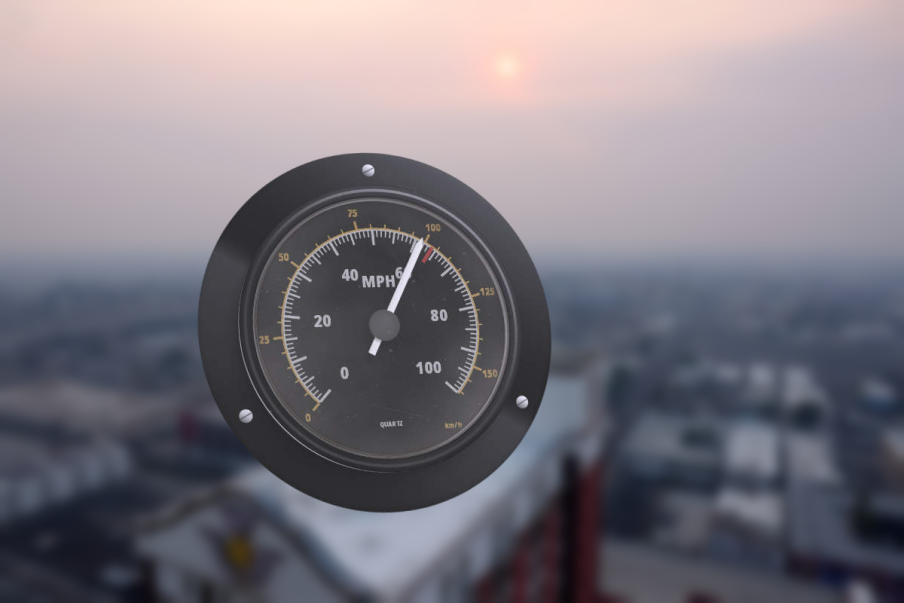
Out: 61
